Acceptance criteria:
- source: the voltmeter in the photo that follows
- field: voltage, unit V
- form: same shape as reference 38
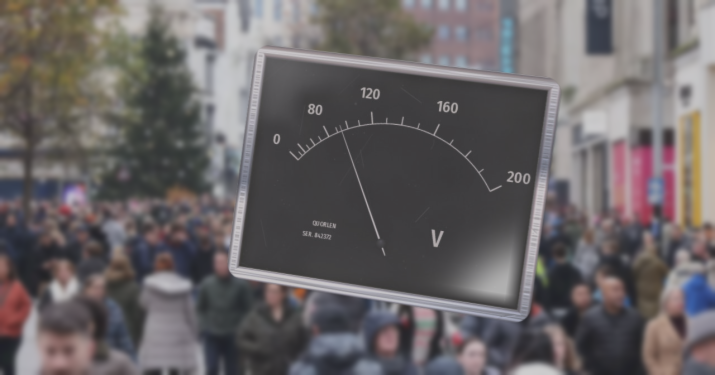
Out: 95
